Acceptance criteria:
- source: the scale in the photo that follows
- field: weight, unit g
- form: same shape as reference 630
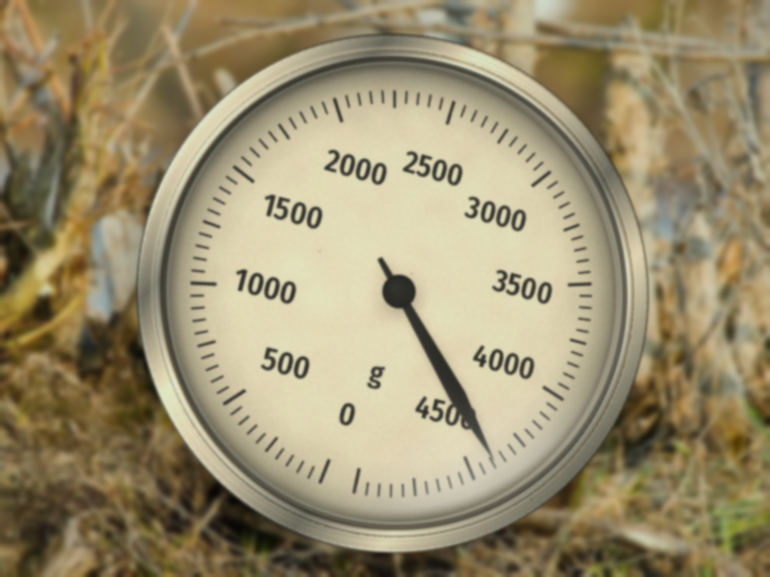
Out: 4400
